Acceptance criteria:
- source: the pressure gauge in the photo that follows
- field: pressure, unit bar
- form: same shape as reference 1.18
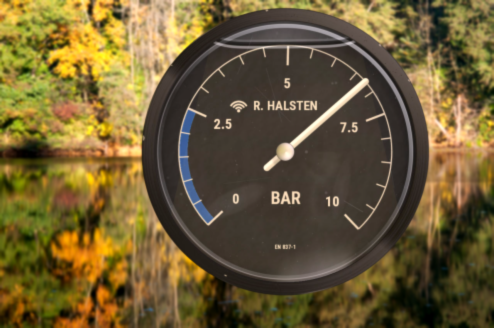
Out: 6.75
